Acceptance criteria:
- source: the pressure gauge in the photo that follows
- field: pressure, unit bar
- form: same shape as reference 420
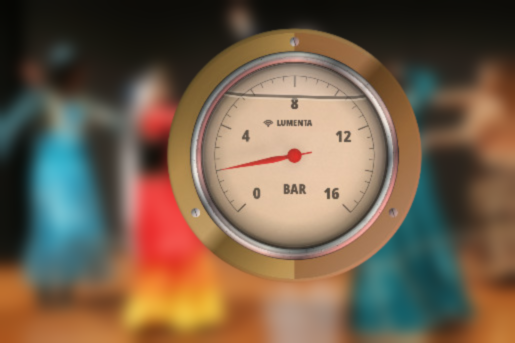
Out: 2
